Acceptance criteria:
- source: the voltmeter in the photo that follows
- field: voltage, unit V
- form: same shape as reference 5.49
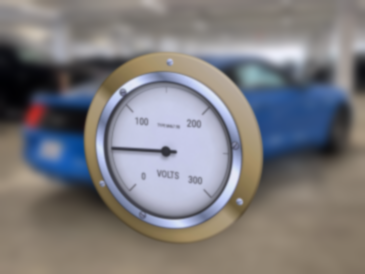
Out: 50
